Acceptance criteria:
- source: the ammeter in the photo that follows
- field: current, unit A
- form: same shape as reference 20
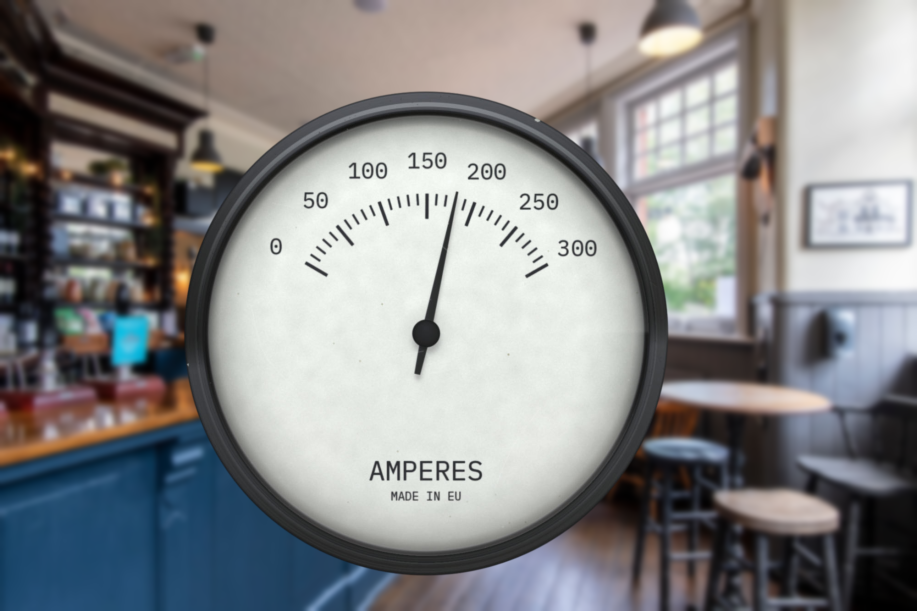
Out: 180
